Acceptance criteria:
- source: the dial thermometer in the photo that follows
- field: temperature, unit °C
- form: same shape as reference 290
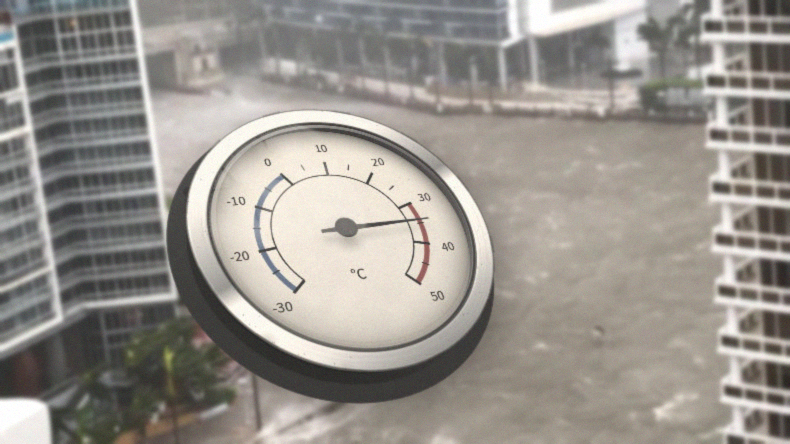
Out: 35
